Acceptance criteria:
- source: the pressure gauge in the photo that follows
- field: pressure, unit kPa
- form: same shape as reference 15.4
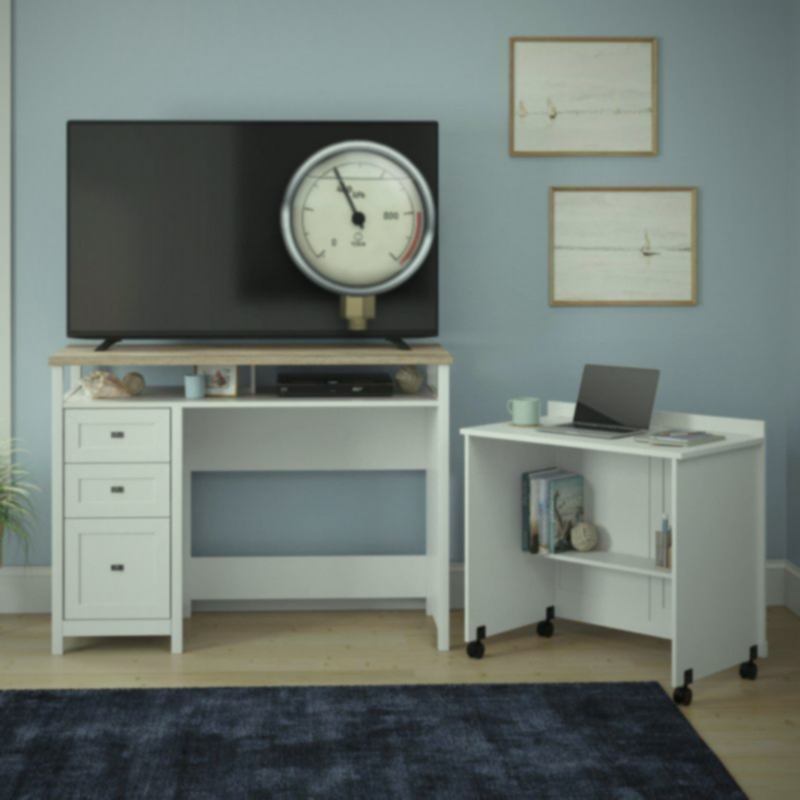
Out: 400
